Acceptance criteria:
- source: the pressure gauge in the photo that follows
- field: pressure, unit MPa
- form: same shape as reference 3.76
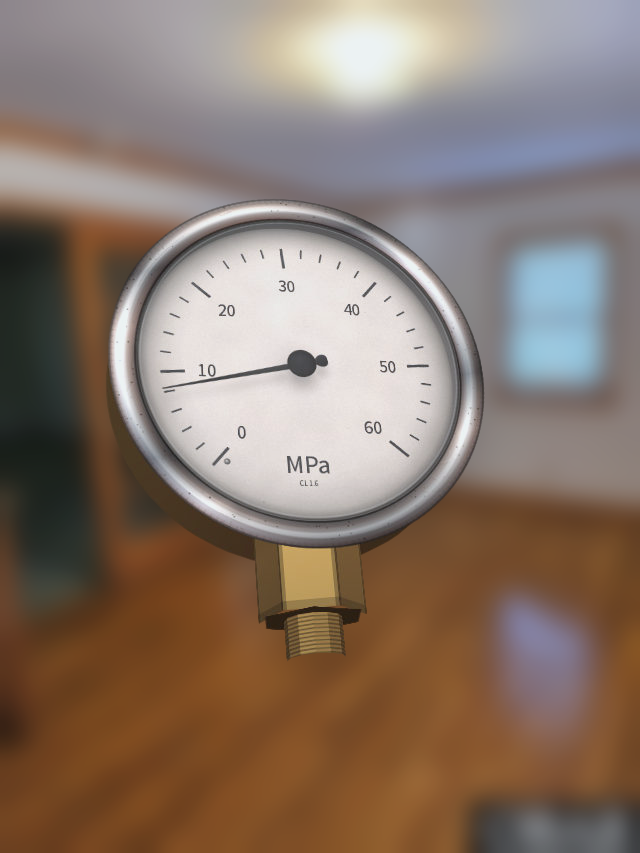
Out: 8
